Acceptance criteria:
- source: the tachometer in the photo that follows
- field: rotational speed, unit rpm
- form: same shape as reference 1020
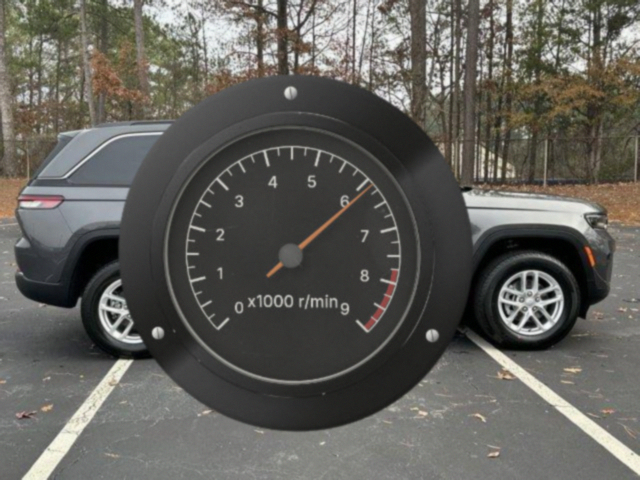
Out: 6125
